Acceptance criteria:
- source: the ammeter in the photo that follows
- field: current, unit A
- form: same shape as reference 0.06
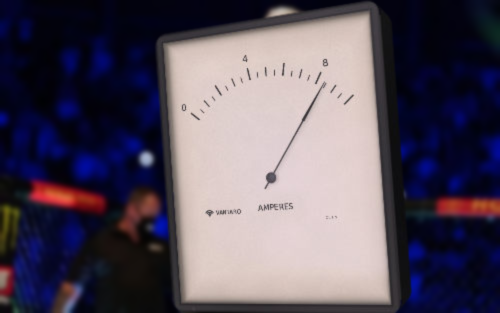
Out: 8.5
